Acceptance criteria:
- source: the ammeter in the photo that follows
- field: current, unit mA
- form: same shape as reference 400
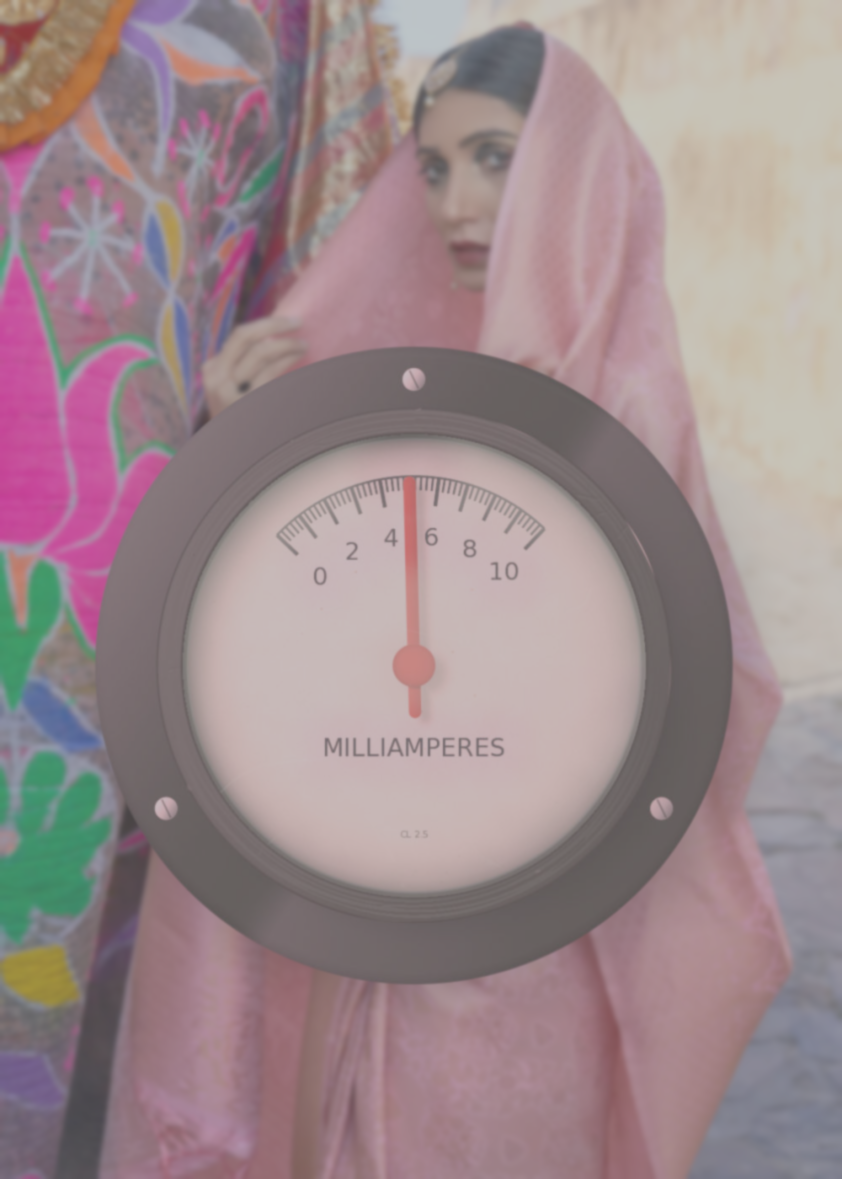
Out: 5
